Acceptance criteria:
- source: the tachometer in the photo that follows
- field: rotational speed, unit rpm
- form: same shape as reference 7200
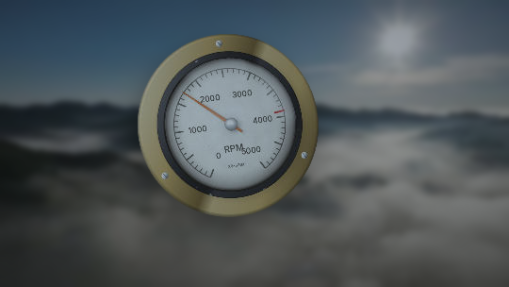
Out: 1700
